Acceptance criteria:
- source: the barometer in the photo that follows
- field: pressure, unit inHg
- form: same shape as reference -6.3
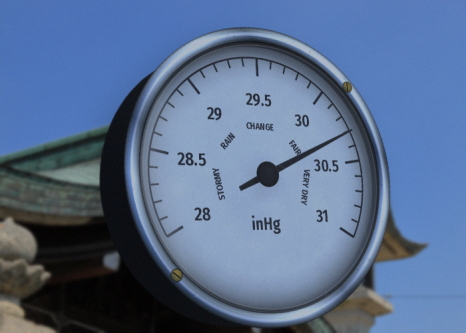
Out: 30.3
